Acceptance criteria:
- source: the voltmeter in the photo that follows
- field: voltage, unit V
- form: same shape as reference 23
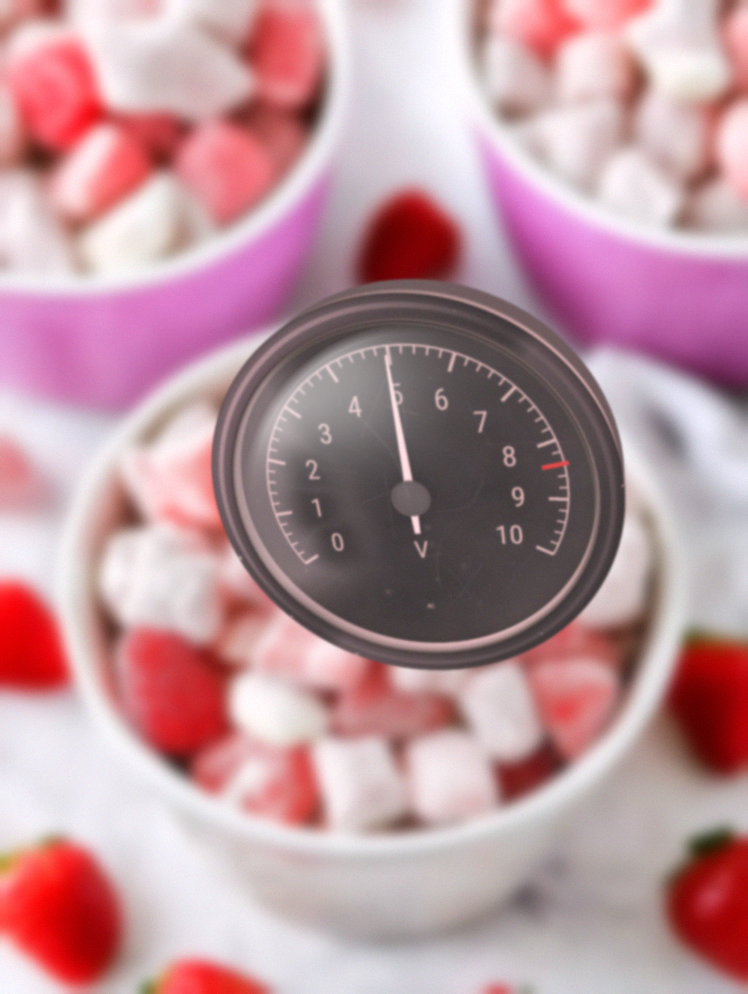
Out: 5
